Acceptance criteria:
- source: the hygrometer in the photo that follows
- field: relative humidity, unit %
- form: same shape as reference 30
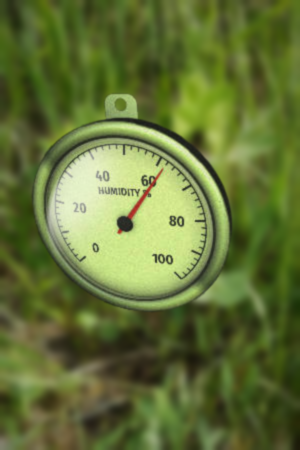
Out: 62
